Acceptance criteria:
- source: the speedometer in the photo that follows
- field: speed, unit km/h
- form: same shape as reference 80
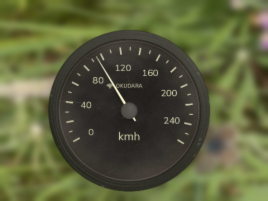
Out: 95
